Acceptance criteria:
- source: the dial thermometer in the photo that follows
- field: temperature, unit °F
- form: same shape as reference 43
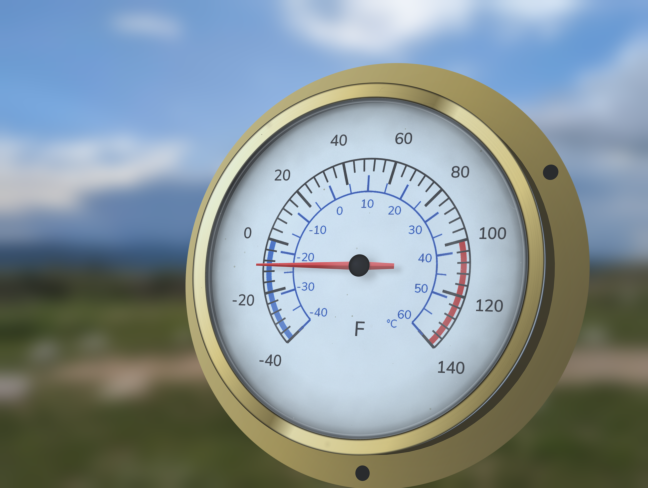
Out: -10
